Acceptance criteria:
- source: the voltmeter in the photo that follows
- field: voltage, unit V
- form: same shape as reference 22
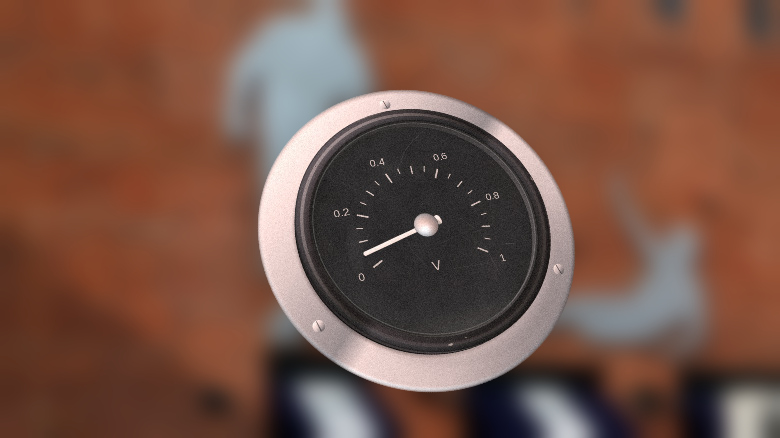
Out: 0.05
